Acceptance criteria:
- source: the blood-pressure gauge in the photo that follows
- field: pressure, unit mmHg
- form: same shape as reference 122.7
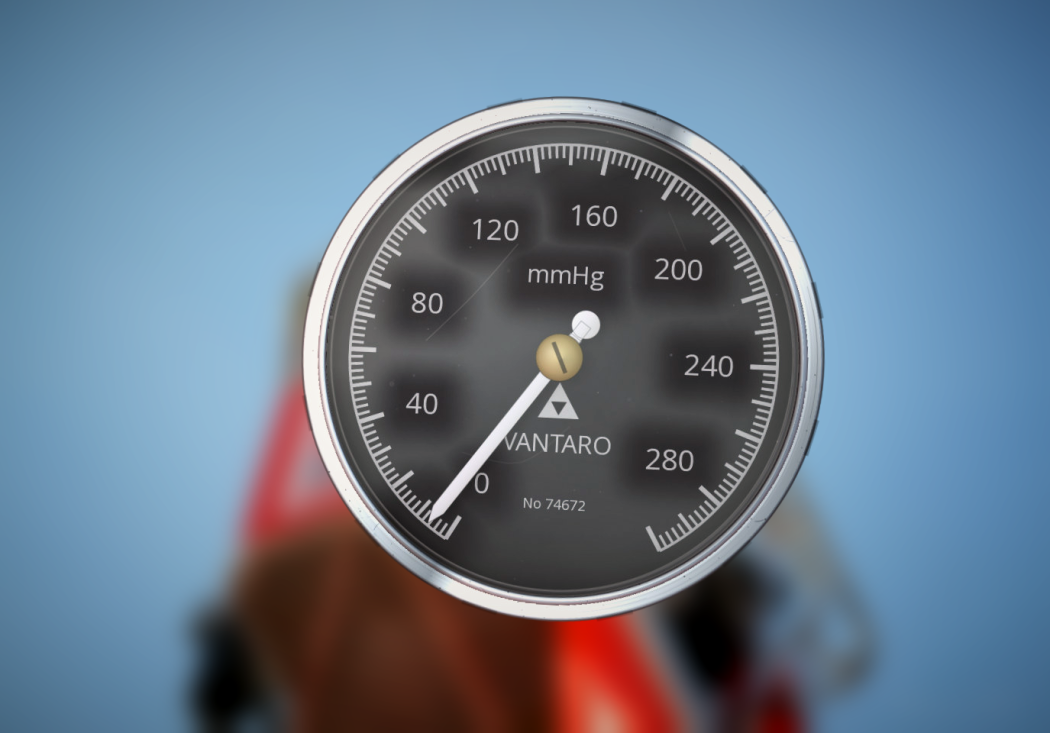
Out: 6
